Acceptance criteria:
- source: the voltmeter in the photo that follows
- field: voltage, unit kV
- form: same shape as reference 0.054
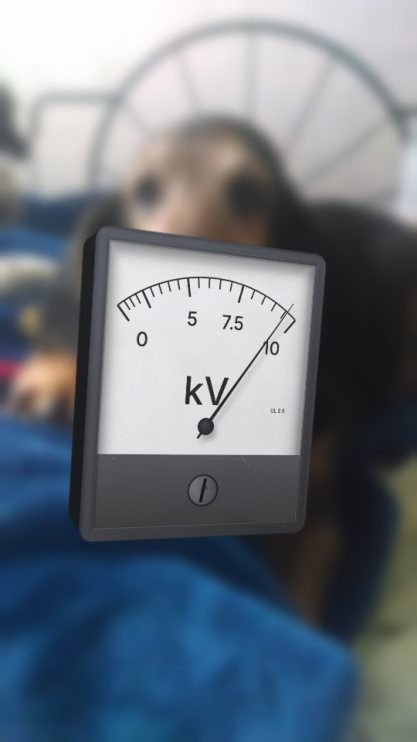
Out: 9.5
